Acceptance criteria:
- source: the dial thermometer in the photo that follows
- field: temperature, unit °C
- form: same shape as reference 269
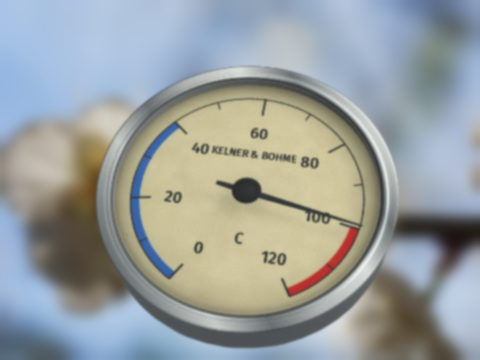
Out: 100
